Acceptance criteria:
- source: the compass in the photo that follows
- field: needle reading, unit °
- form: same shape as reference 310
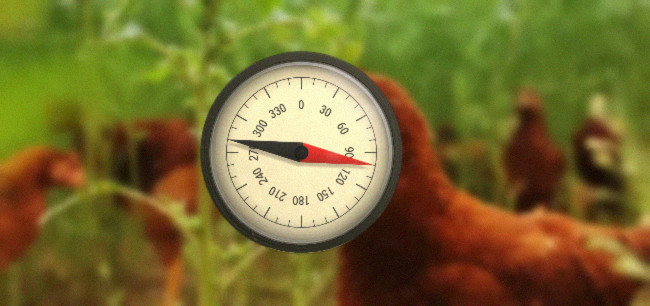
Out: 100
